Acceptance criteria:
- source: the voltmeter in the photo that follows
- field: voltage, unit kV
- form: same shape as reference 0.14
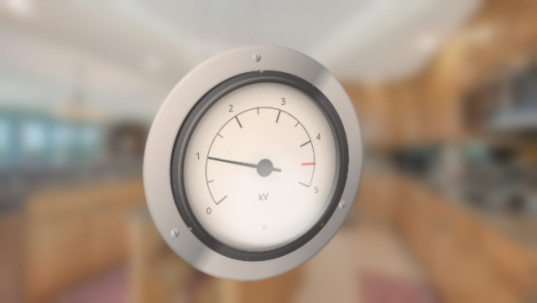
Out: 1
